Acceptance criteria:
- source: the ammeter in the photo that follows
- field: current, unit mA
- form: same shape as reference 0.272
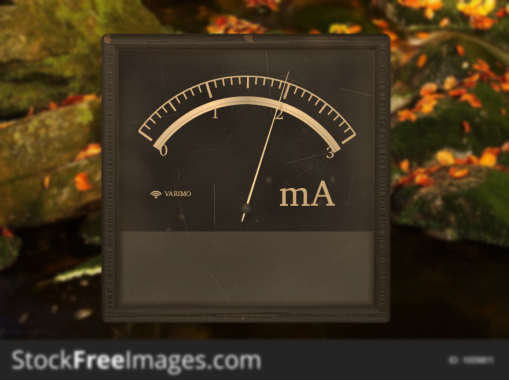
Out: 1.95
